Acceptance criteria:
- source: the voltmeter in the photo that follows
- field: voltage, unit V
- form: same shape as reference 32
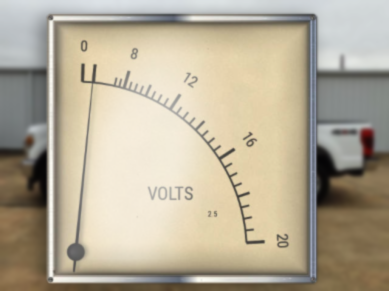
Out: 4
